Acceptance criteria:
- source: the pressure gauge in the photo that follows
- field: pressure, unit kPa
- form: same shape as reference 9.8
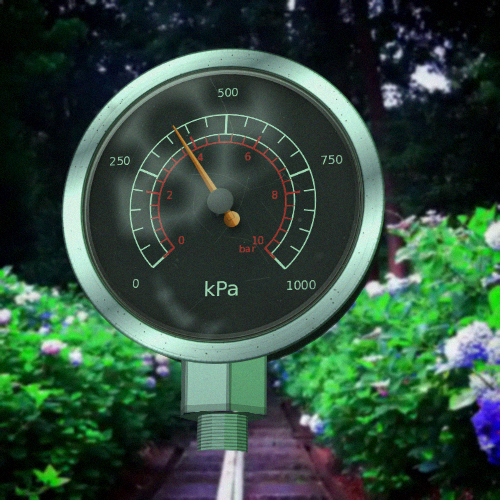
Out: 375
